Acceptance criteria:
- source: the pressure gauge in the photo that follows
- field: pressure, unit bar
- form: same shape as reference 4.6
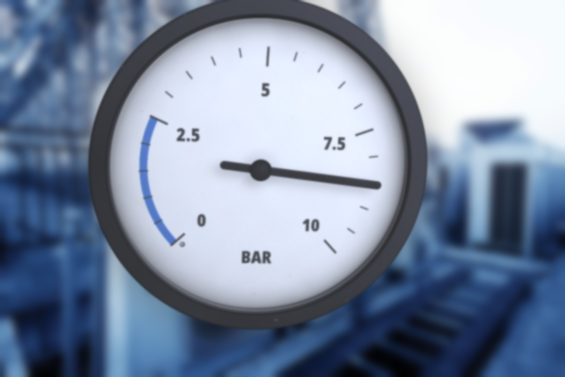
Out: 8.5
